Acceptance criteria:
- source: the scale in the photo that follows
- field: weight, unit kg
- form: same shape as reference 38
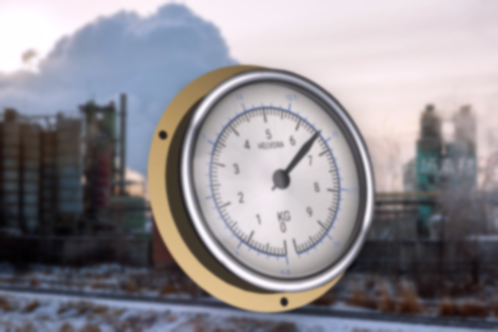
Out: 6.5
